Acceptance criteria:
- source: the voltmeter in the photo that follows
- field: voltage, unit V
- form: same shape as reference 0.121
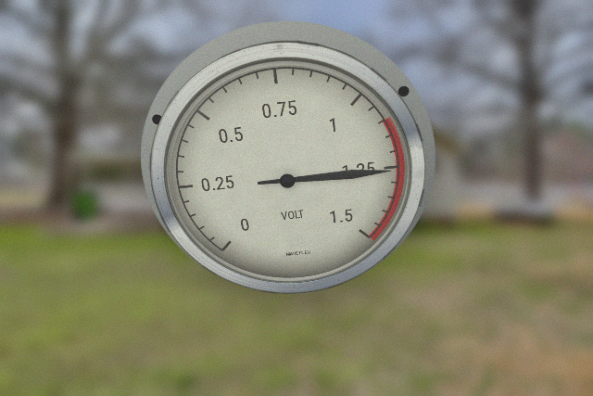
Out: 1.25
